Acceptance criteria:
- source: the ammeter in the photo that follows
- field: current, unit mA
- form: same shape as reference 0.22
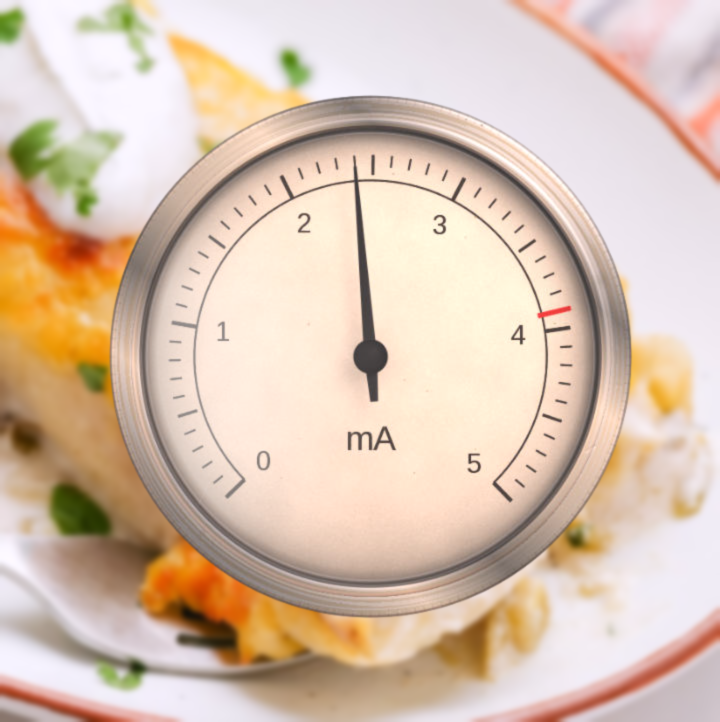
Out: 2.4
